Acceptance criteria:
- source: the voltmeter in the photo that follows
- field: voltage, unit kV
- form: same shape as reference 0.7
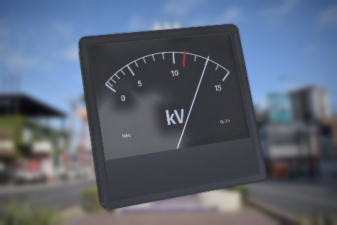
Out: 13
